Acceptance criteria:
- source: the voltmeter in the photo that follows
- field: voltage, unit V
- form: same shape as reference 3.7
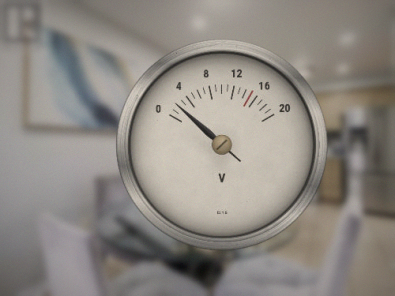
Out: 2
